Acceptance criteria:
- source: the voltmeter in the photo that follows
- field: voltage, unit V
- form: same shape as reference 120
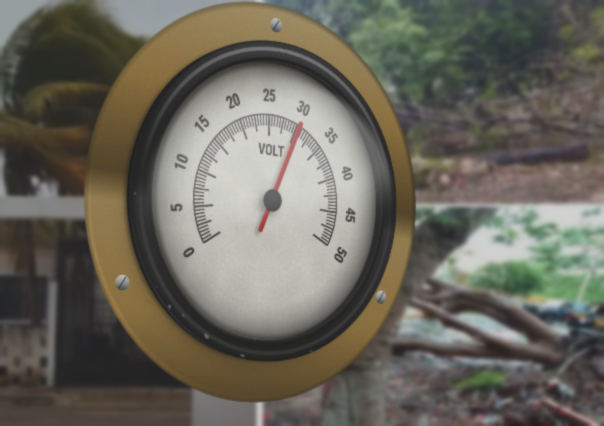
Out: 30
